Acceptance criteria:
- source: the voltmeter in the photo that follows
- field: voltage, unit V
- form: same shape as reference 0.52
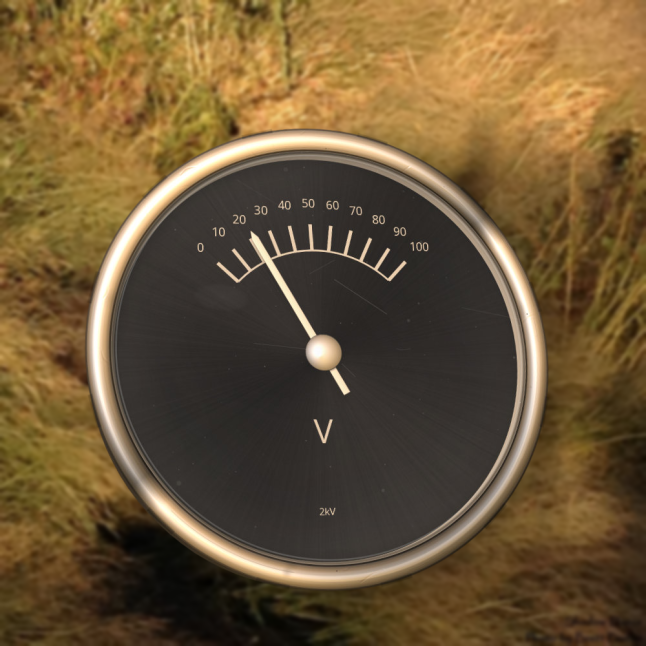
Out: 20
